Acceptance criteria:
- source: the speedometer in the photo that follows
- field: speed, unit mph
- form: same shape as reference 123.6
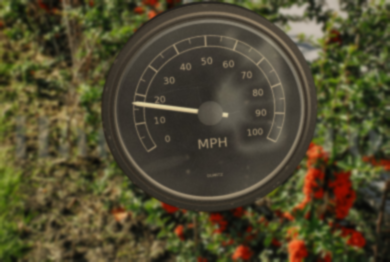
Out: 17.5
